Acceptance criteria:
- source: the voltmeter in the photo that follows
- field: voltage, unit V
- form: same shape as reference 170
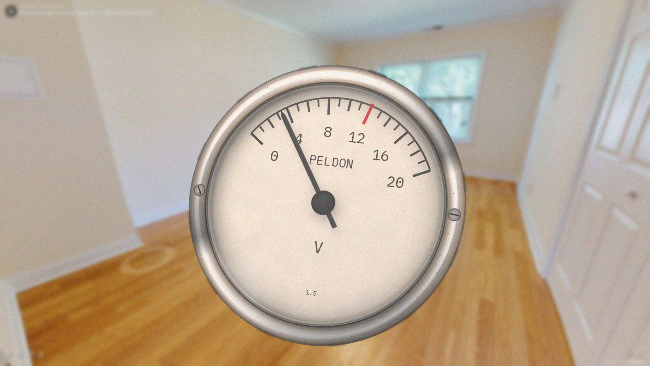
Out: 3.5
